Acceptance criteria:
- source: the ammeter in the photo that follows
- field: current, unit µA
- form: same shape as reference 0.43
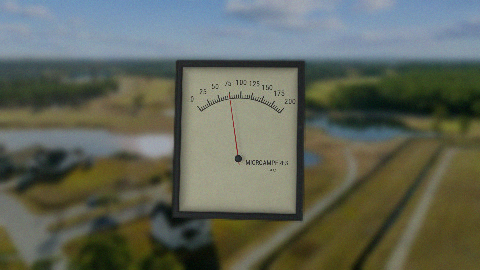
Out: 75
